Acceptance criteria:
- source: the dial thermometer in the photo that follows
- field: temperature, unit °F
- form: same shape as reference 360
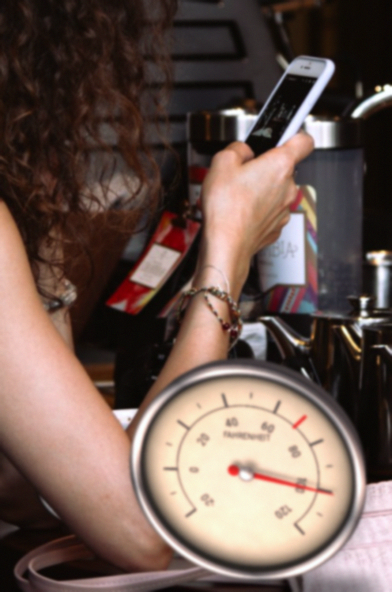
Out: 100
